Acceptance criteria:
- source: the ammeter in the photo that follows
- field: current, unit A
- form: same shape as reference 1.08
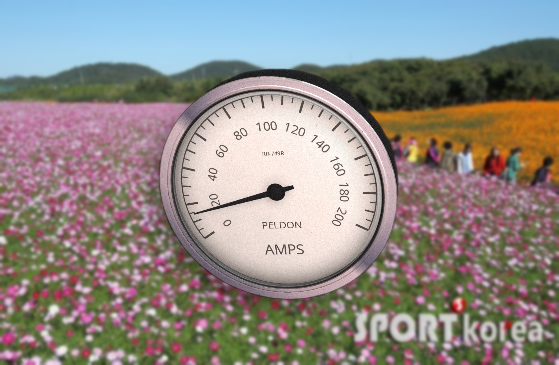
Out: 15
